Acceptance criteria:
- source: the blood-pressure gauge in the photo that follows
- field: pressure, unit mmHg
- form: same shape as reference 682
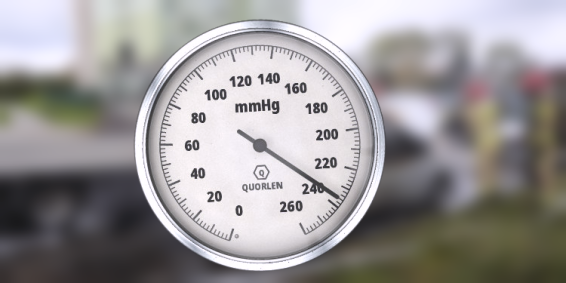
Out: 236
